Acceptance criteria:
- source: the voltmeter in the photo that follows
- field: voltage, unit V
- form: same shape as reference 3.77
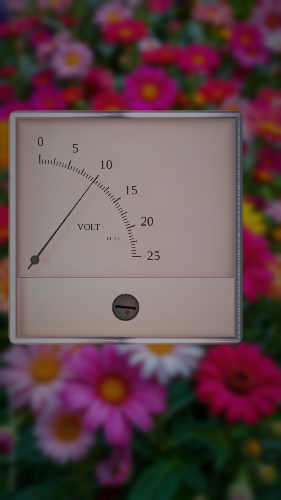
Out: 10
